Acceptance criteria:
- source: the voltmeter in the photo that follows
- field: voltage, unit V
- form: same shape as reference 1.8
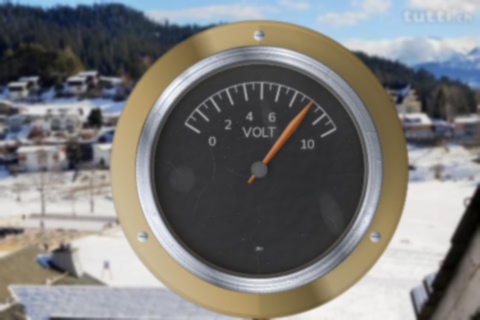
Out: 8
